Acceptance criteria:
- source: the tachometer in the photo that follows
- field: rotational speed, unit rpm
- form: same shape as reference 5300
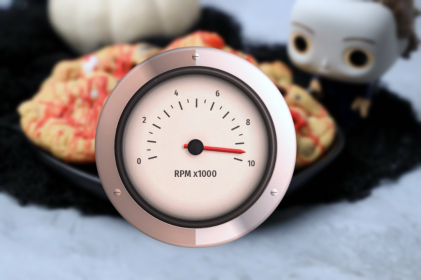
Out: 9500
